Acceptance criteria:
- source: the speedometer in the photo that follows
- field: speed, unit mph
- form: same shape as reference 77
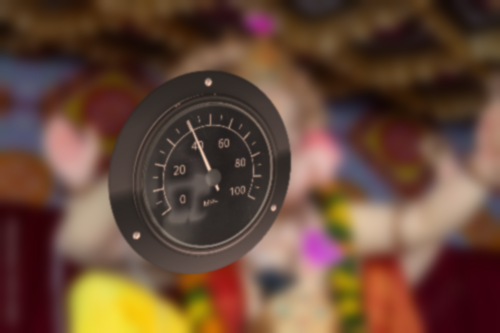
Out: 40
